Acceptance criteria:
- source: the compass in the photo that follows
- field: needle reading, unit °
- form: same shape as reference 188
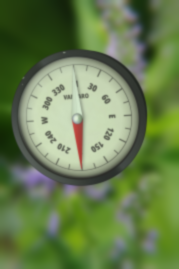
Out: 180
